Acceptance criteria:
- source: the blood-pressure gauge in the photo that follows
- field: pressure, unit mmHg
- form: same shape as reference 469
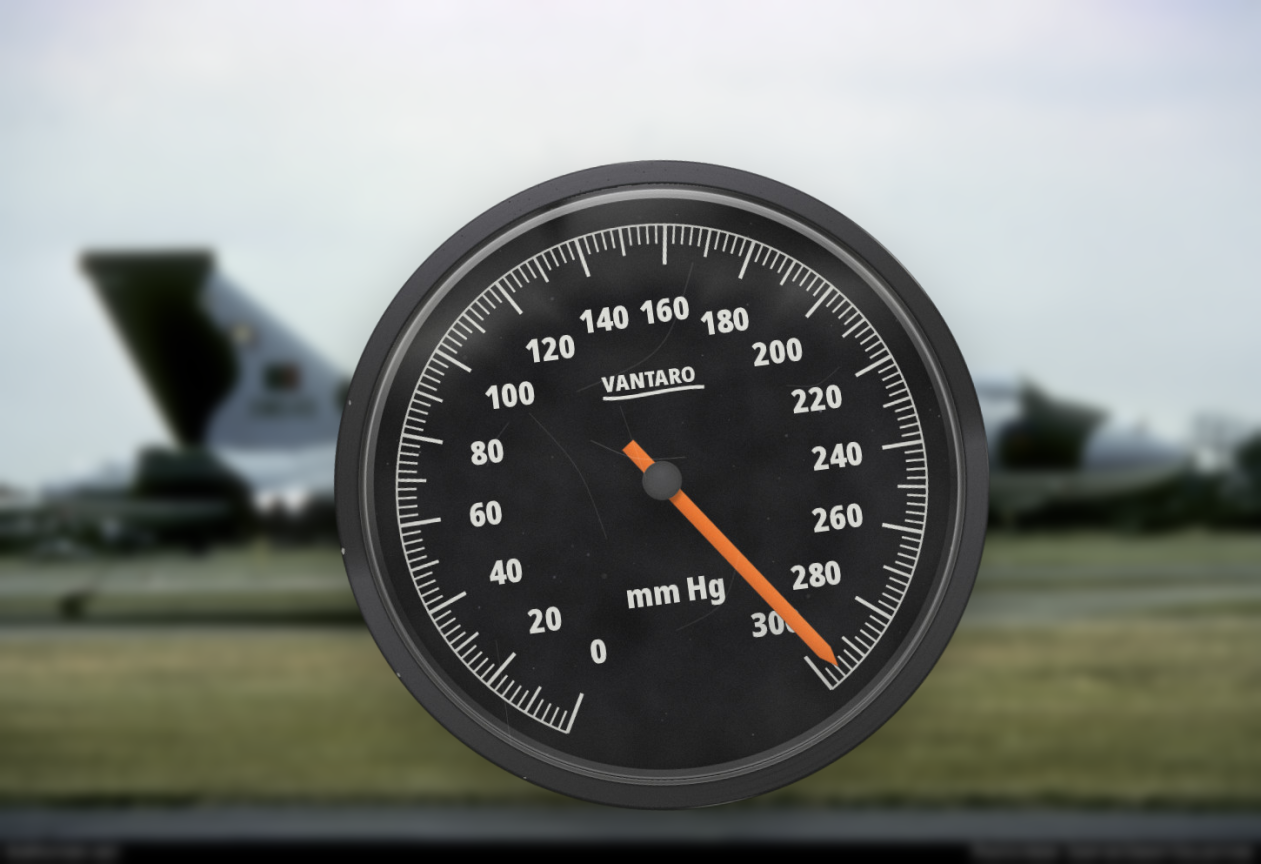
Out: 296
